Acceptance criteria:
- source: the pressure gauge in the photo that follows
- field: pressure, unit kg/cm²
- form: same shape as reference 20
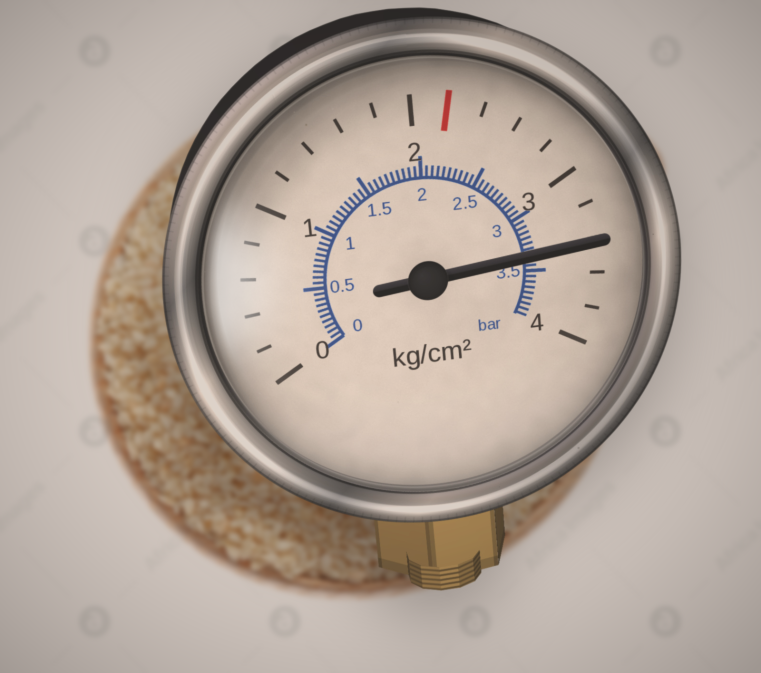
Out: 3.4
